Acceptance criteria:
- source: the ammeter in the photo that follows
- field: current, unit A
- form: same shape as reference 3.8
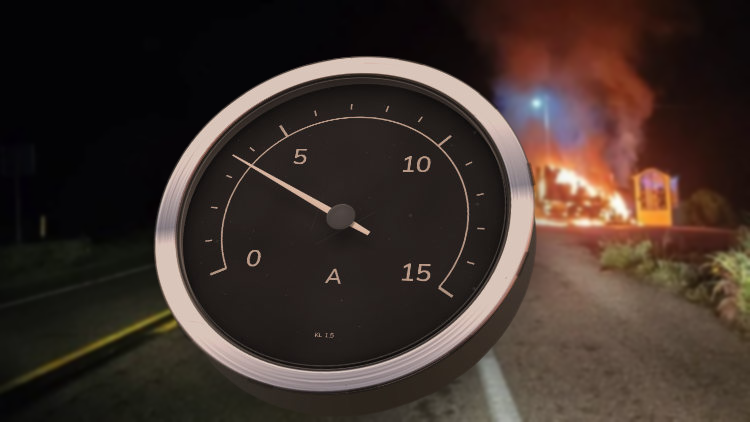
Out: 3.5
